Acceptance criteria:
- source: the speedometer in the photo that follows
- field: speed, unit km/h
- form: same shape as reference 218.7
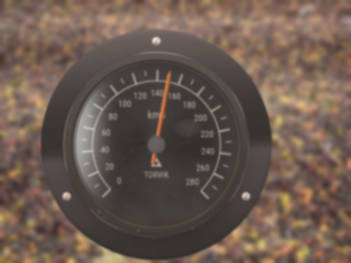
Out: 150
